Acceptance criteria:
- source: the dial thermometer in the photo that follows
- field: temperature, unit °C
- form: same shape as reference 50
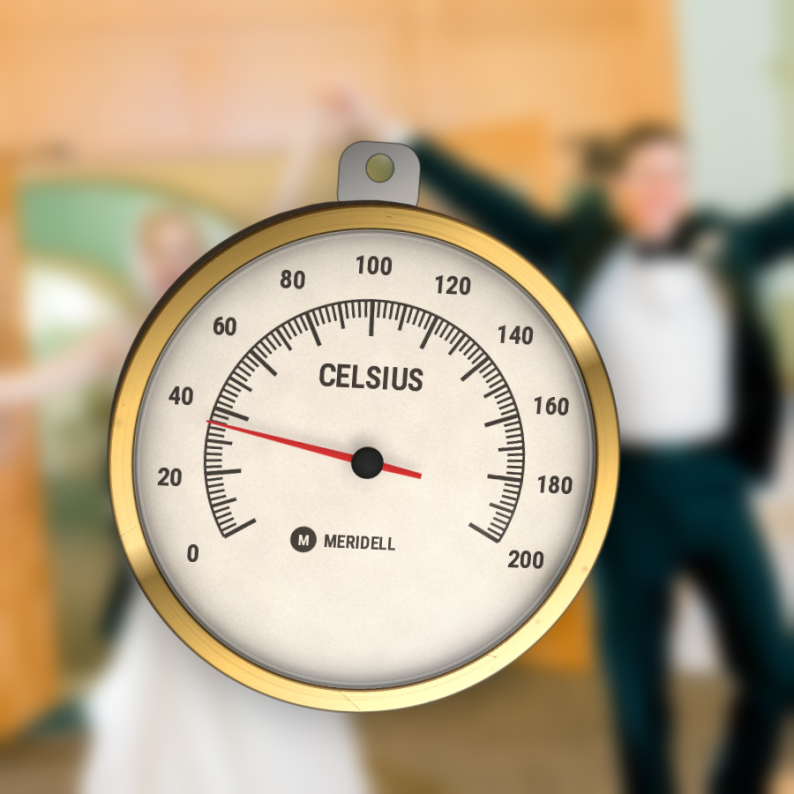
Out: 36
